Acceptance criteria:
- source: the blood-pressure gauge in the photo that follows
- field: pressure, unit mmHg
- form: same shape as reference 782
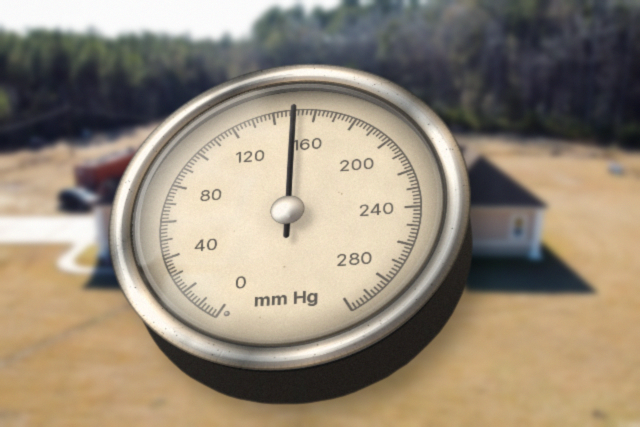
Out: 150
